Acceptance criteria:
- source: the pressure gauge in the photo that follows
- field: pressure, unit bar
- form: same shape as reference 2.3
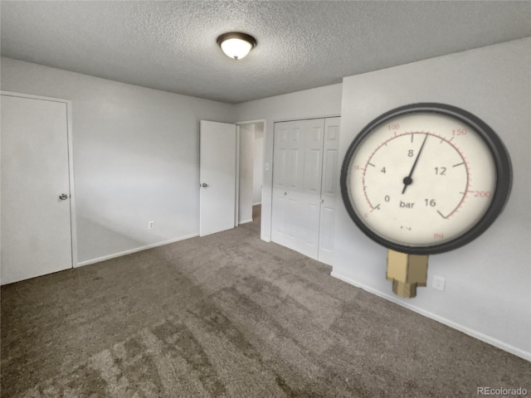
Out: 9
